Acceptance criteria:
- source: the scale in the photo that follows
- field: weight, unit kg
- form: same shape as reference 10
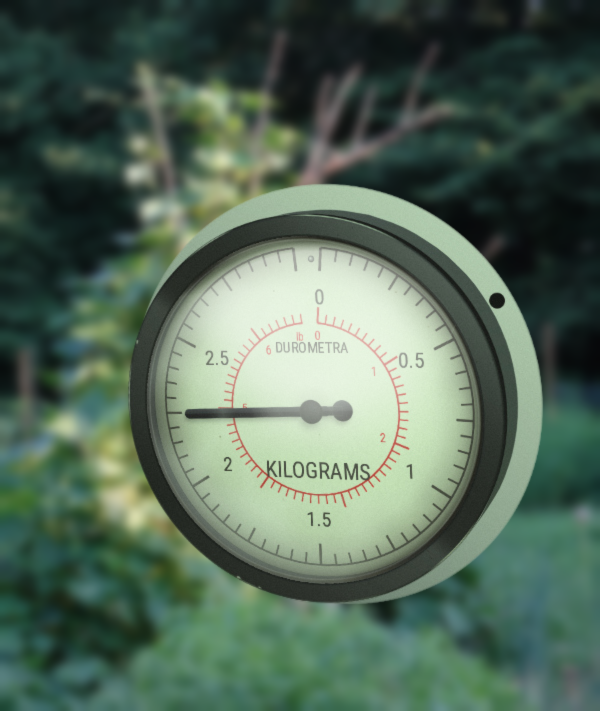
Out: 2.25
